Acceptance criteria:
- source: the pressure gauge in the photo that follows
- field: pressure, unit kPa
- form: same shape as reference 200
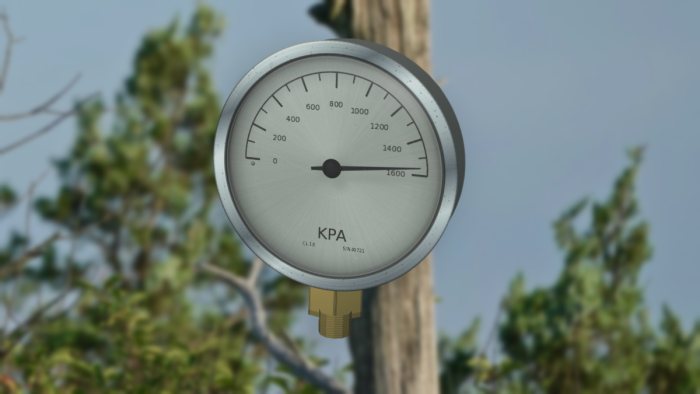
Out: 1550
